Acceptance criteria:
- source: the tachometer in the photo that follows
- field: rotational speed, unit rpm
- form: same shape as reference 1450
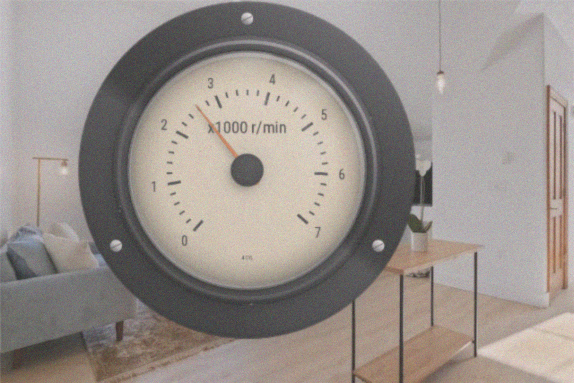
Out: 2600
